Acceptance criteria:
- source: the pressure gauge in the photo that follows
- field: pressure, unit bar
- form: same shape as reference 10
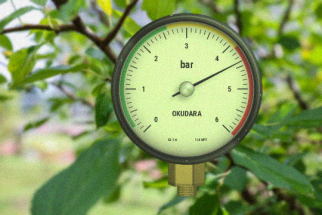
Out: 4.4
